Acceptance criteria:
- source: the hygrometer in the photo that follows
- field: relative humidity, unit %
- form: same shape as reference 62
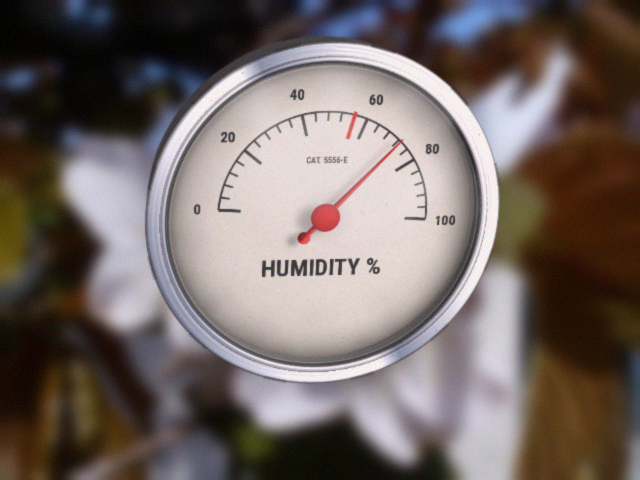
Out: 72
